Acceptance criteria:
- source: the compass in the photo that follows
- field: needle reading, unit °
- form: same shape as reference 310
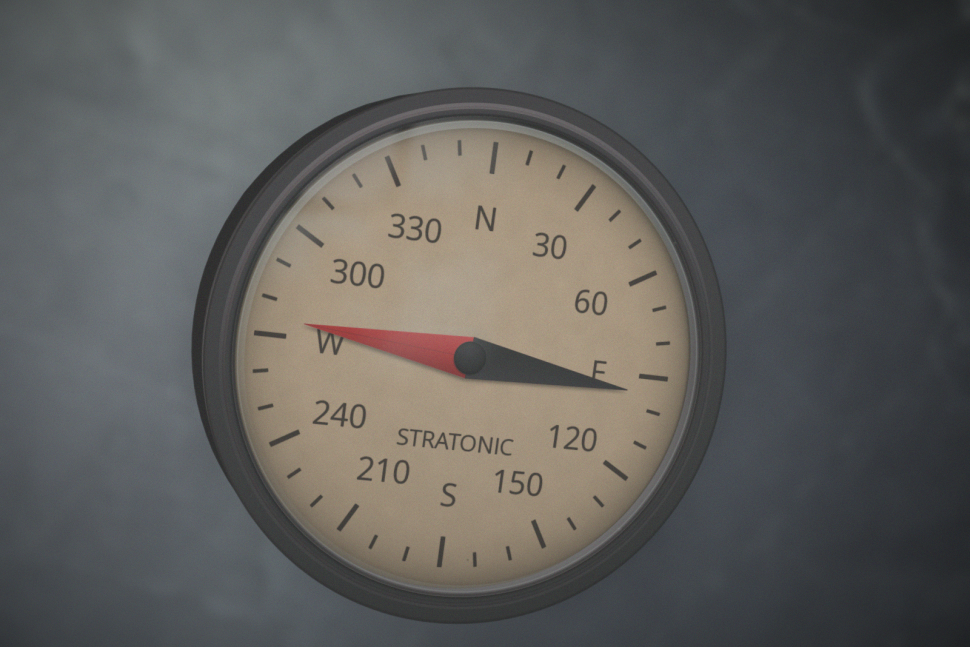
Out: 275
